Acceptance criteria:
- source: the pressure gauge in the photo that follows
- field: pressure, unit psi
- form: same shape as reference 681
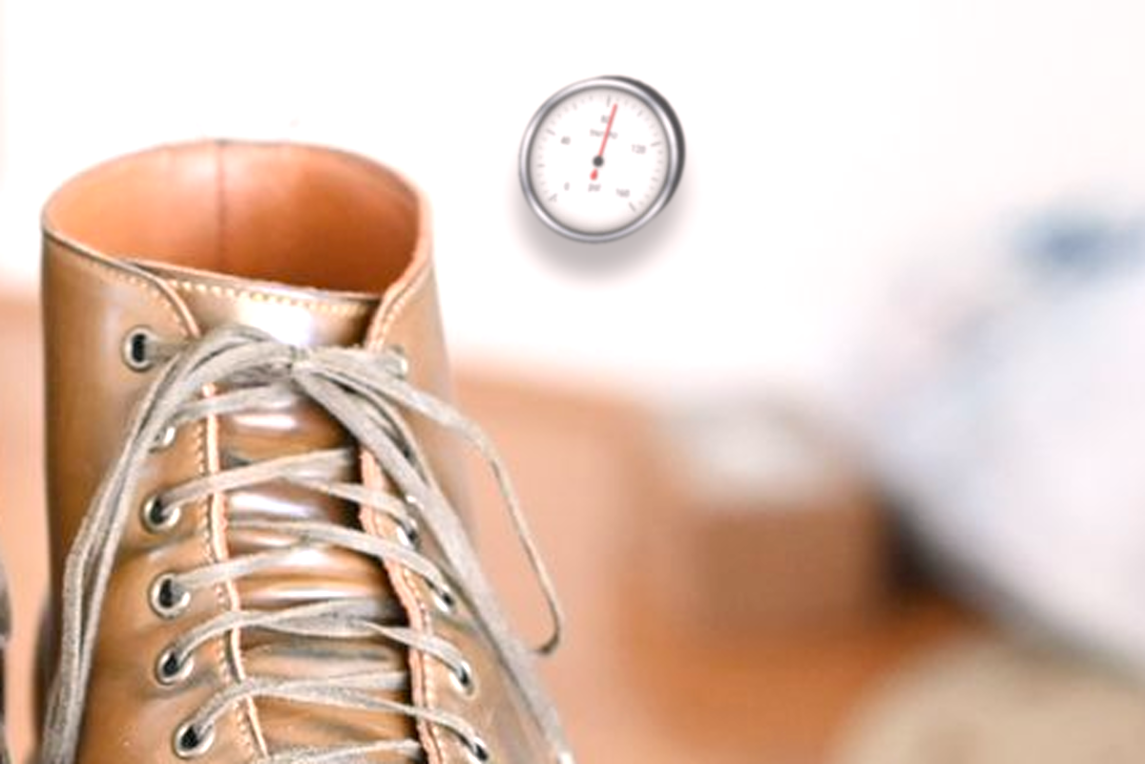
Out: 85
